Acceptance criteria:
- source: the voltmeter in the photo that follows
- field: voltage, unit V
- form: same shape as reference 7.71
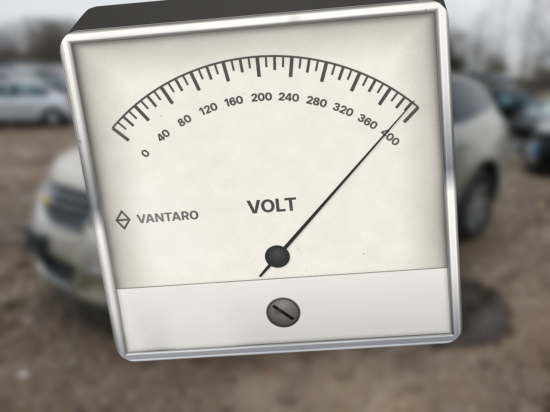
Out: 390
